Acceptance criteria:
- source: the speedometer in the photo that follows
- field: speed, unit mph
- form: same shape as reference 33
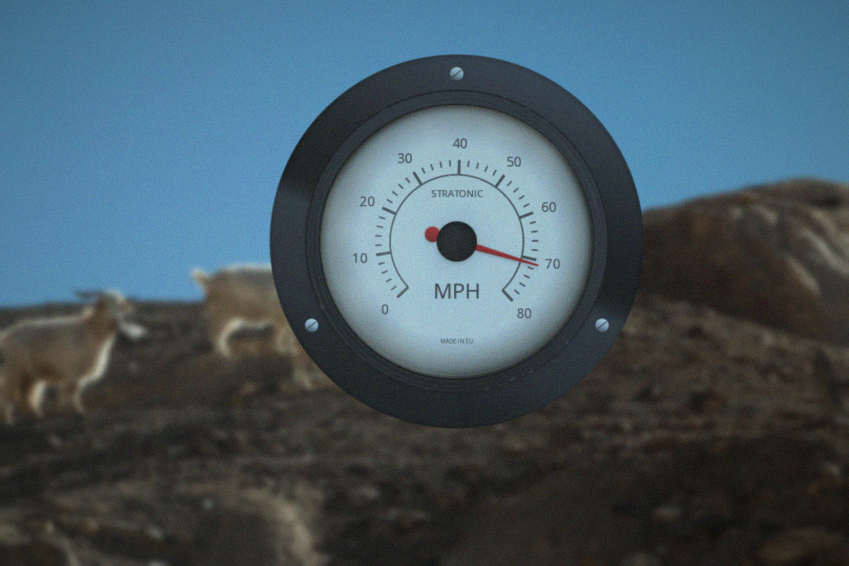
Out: 71
